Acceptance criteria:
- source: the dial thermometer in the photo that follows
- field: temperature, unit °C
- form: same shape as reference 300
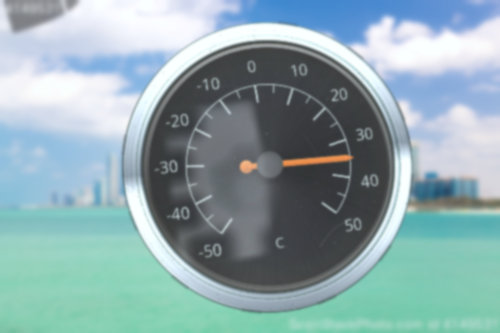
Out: 35
